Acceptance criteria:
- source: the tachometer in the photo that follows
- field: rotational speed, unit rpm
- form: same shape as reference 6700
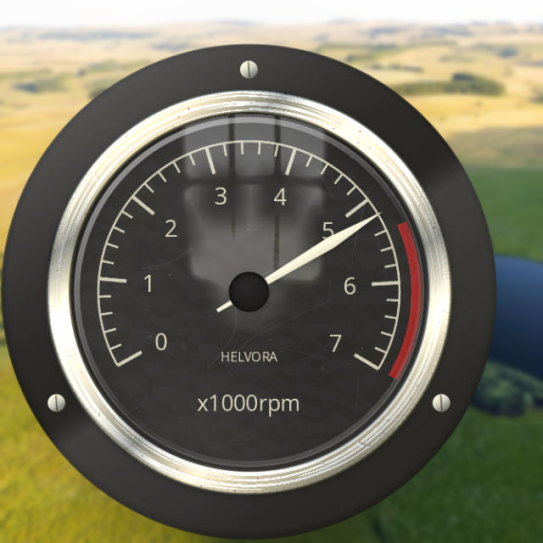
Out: 5200
